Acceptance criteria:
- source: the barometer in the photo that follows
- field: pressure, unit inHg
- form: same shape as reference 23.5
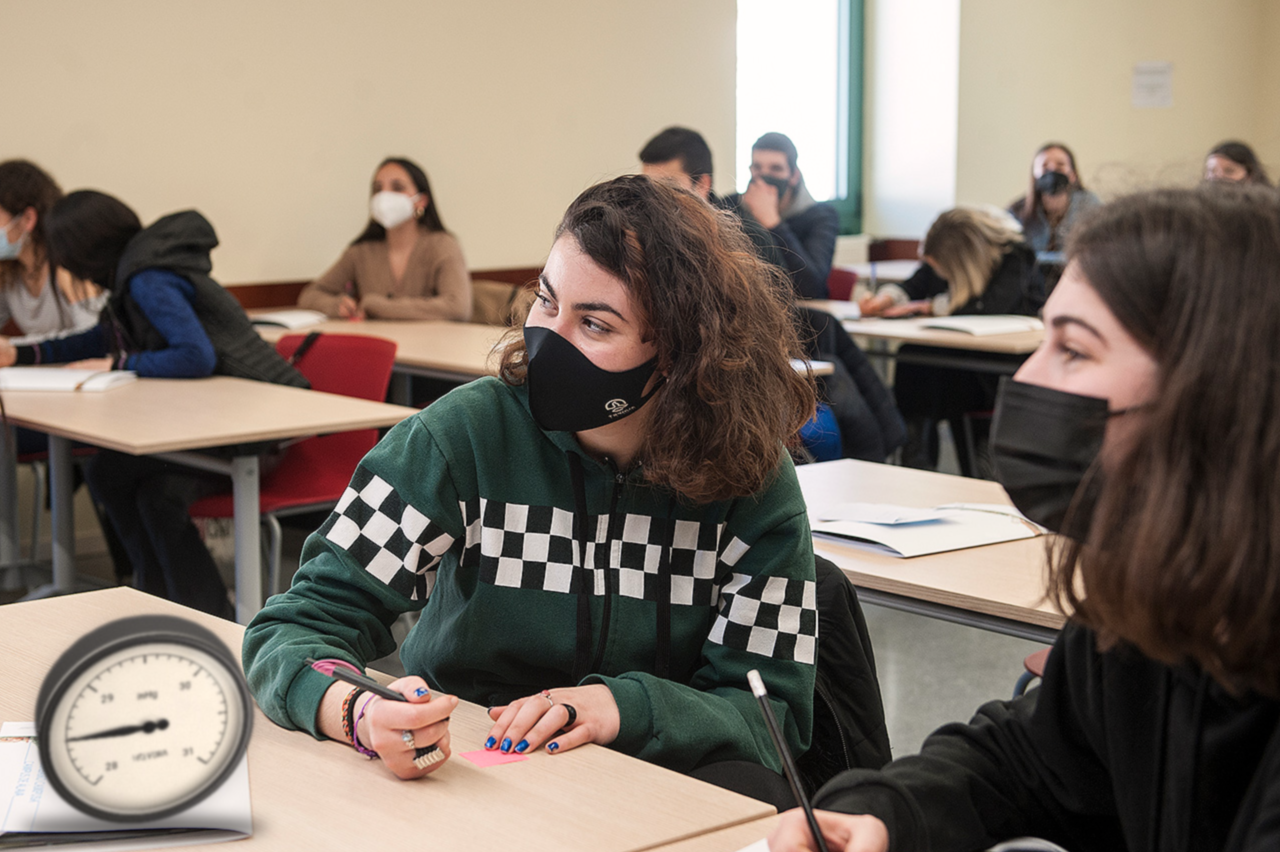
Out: 28.5
